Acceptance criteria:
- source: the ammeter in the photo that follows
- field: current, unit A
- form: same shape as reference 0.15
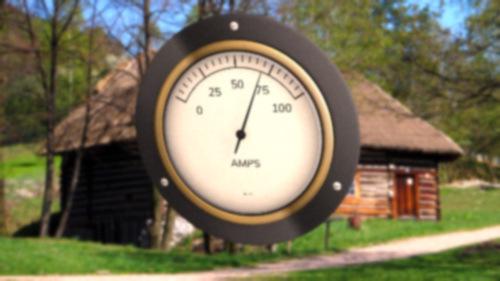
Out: 70
